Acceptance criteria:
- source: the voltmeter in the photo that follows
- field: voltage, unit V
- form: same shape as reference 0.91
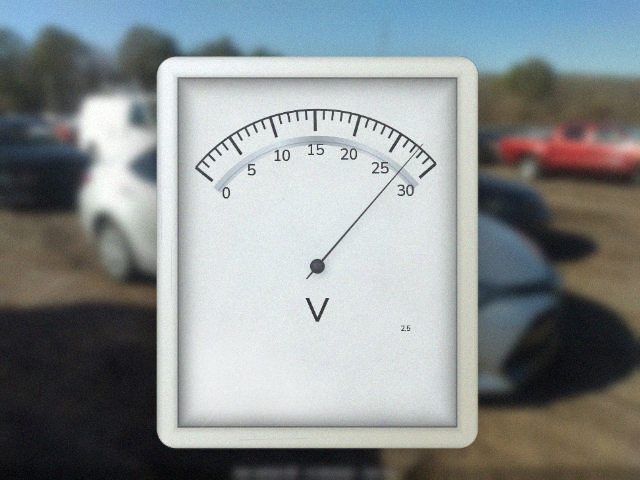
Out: 27.5
